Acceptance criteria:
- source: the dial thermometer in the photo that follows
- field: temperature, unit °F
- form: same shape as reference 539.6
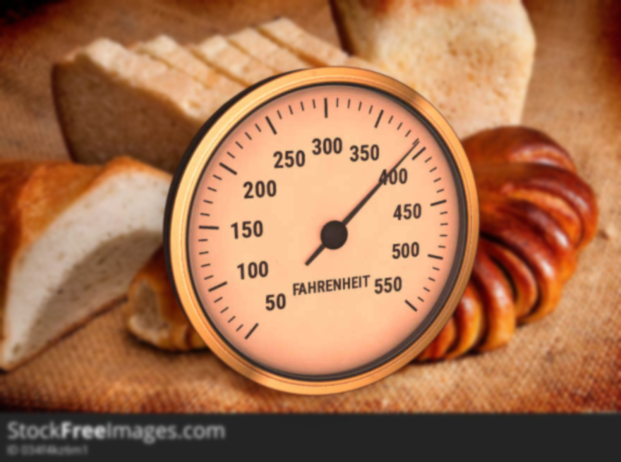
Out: 390
